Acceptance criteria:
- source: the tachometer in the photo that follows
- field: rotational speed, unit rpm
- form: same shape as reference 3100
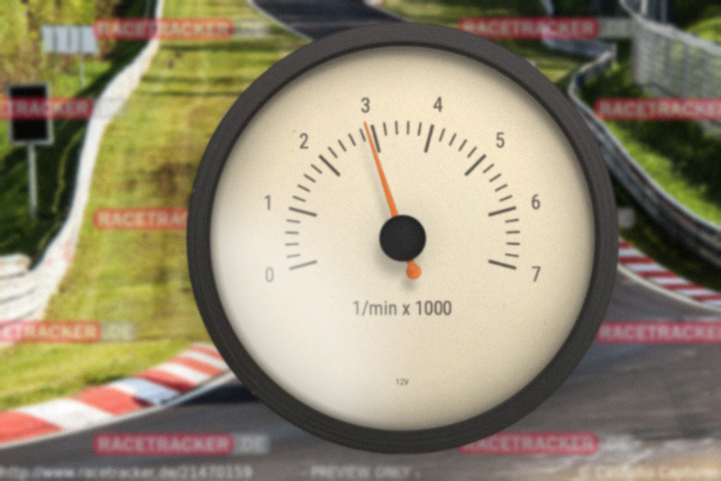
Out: 2900
